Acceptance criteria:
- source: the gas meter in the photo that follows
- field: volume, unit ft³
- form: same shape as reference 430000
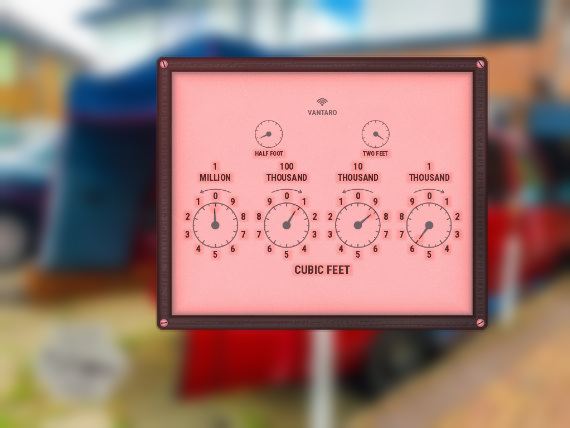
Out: 8600
